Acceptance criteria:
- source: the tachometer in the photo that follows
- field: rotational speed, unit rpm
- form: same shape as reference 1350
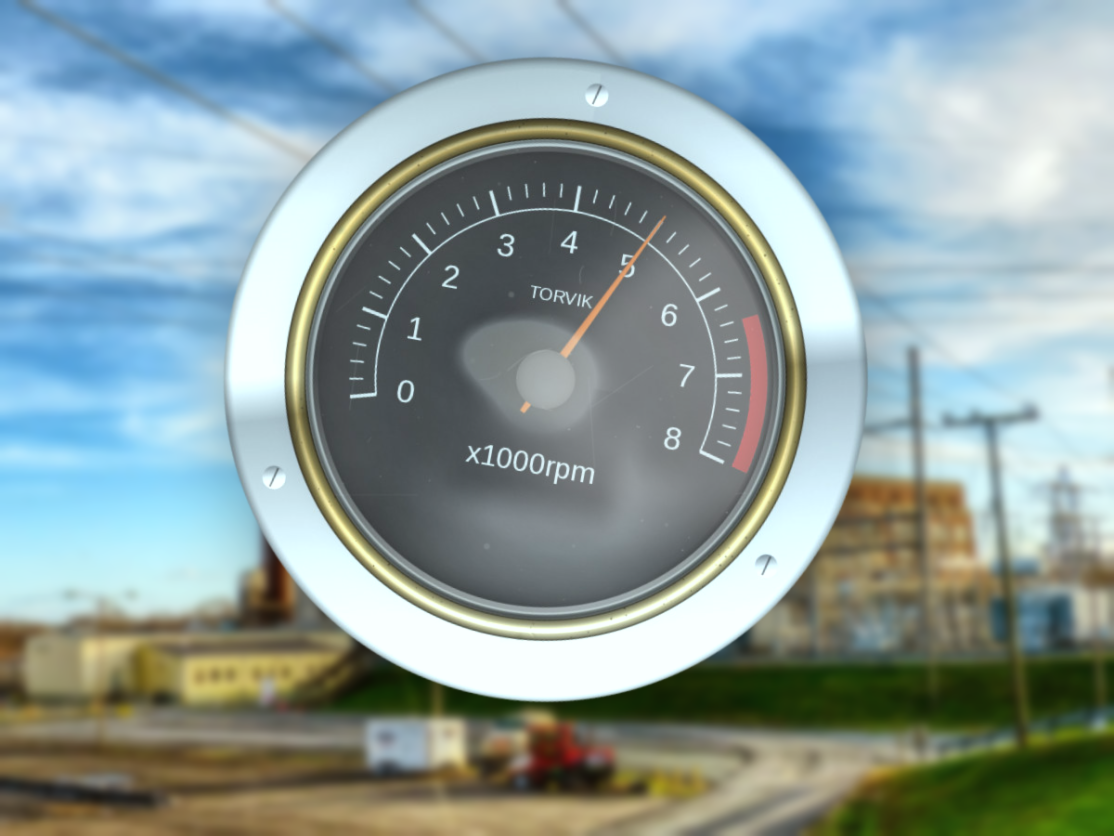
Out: 5000
